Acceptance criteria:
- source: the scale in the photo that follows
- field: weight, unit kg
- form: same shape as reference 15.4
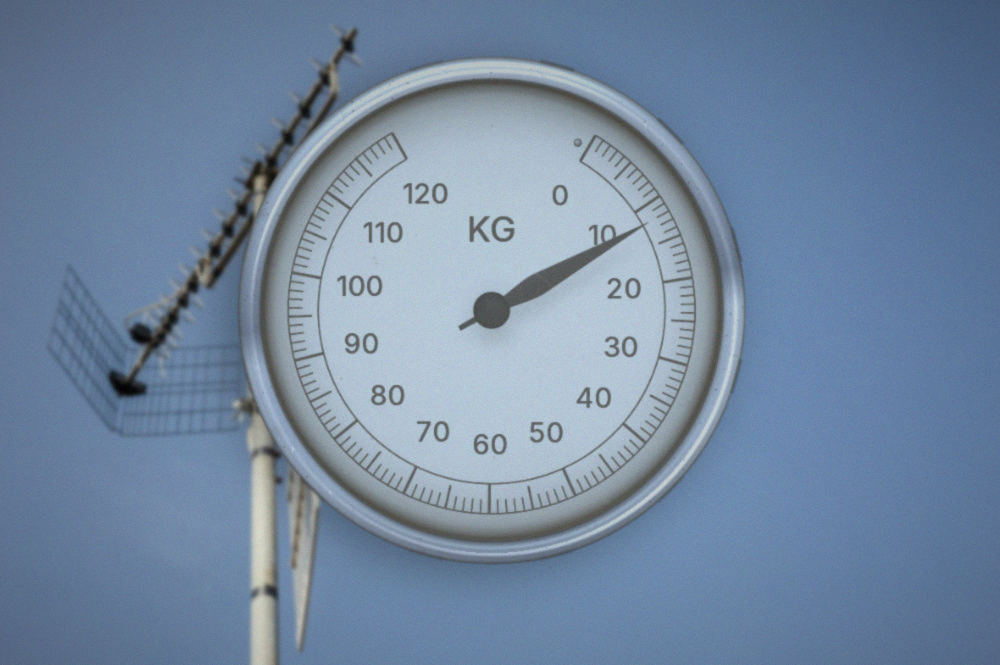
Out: 12
